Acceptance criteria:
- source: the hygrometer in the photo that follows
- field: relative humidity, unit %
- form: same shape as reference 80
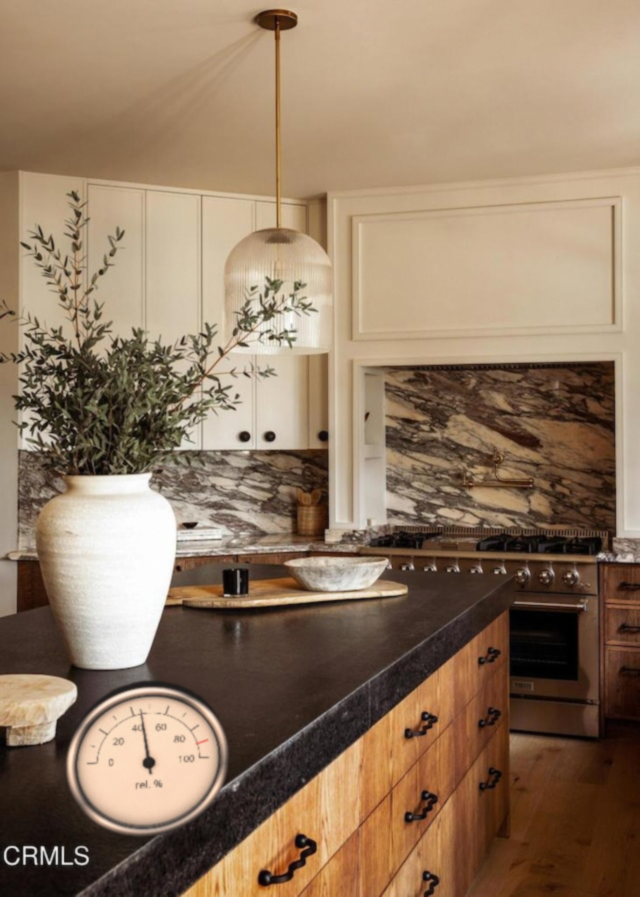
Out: 45
